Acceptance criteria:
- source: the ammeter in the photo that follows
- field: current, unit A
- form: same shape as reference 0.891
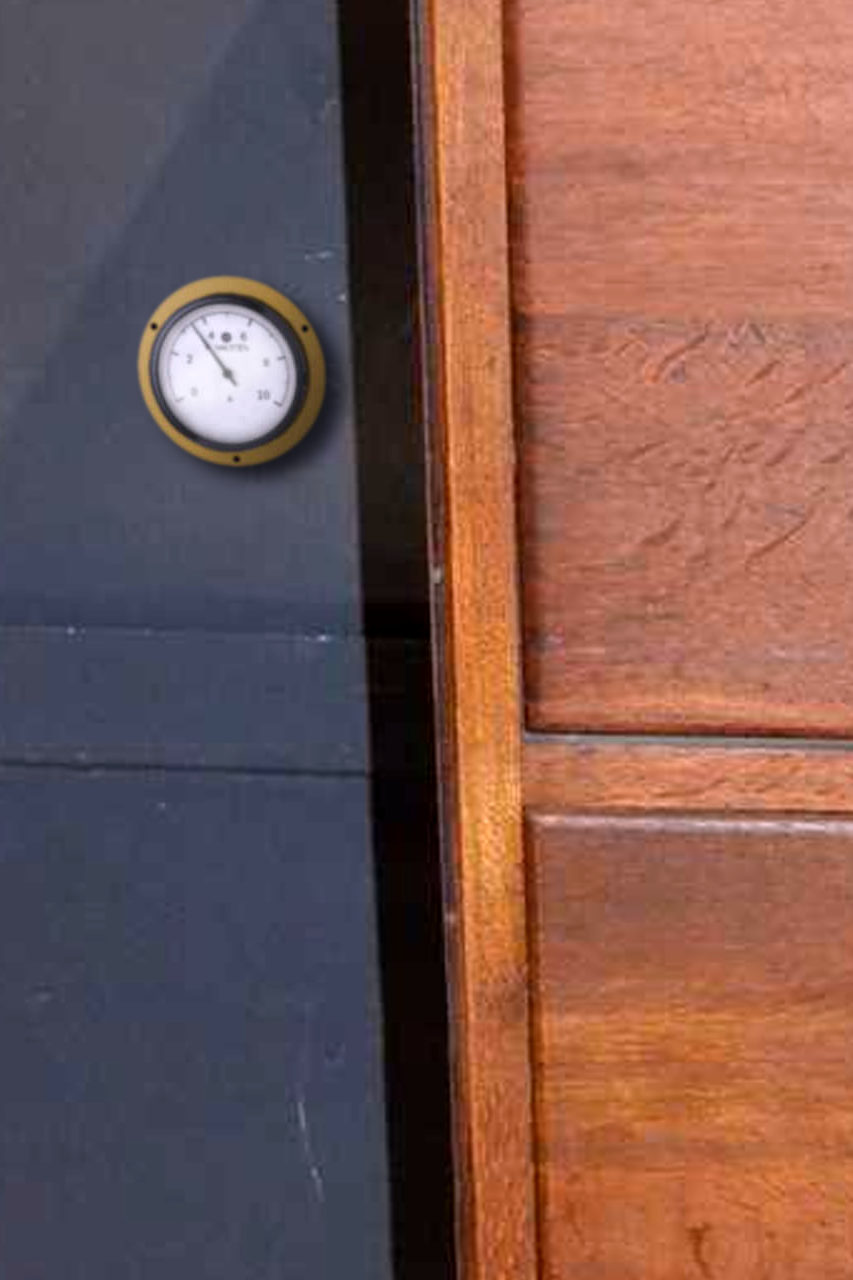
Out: 3.5
